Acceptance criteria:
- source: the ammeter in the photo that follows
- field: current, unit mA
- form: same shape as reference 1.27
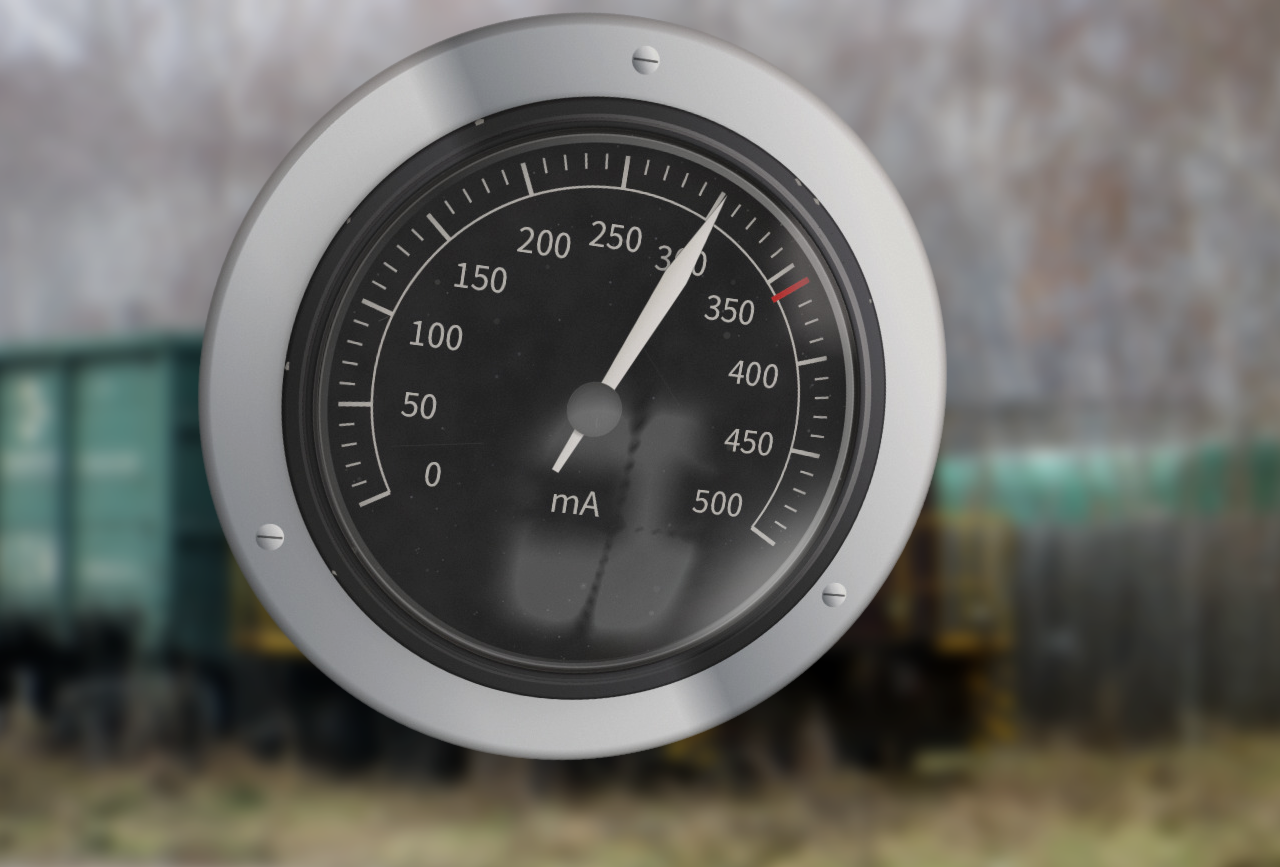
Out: 300
